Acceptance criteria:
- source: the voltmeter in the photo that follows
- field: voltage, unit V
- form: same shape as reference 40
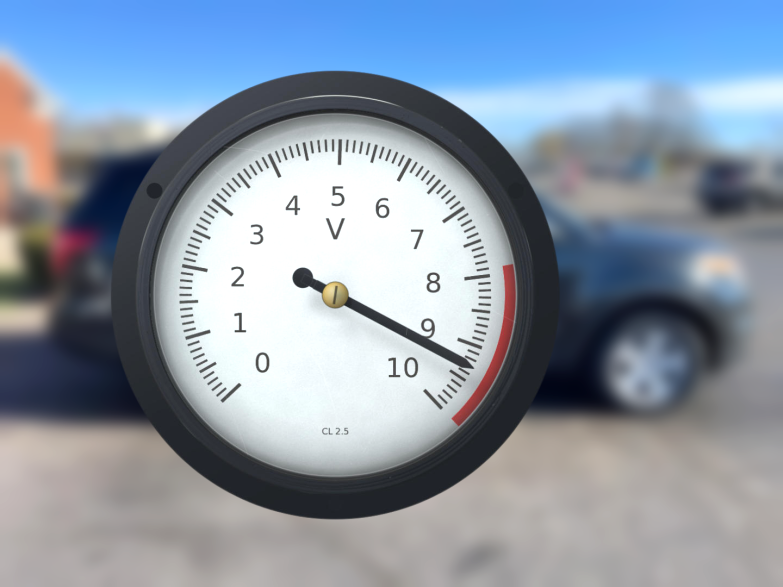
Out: 9.3
